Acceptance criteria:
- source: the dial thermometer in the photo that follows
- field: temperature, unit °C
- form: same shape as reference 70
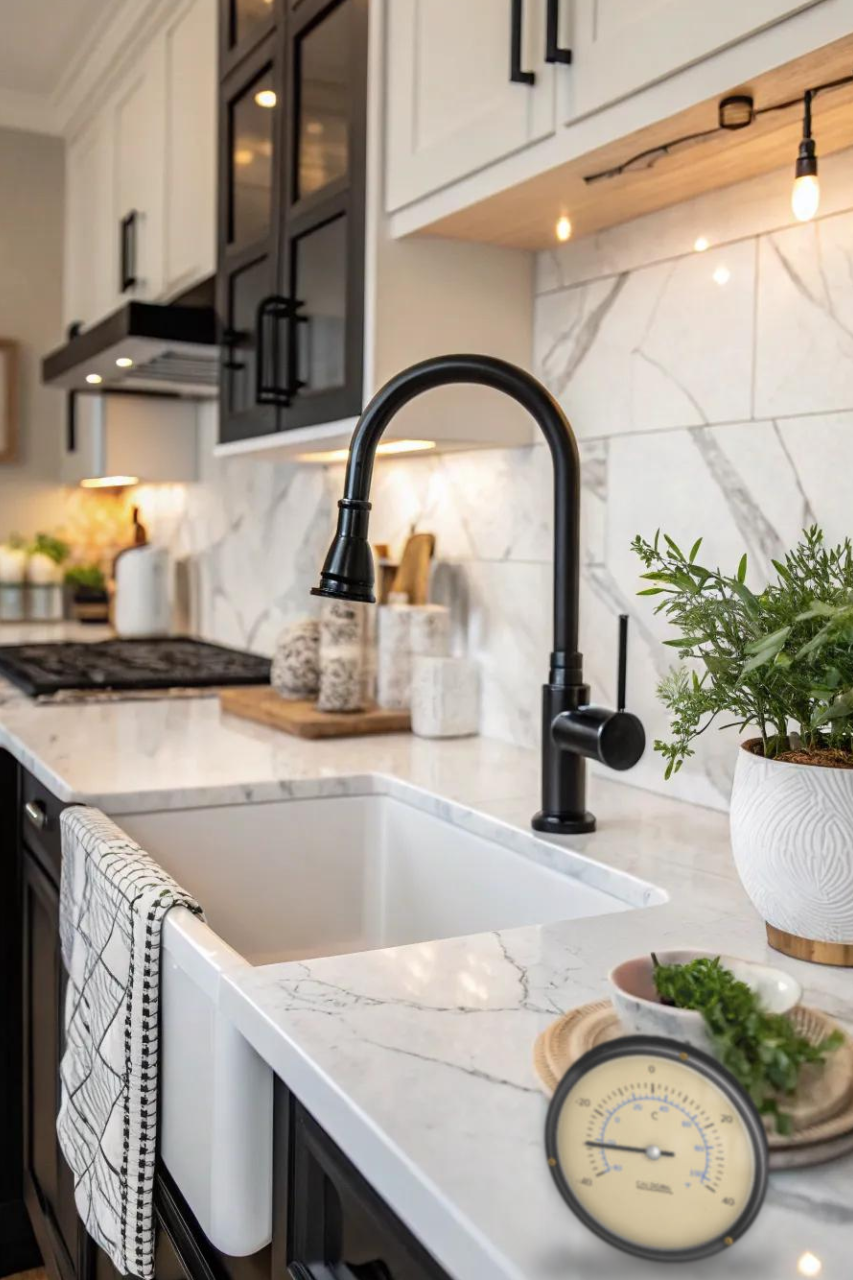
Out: -30
